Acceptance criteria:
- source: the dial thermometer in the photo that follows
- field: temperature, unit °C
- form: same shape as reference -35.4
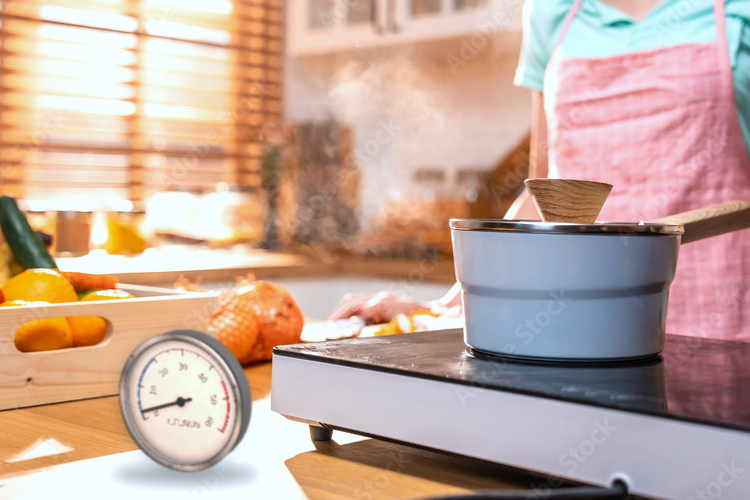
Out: 2.5
